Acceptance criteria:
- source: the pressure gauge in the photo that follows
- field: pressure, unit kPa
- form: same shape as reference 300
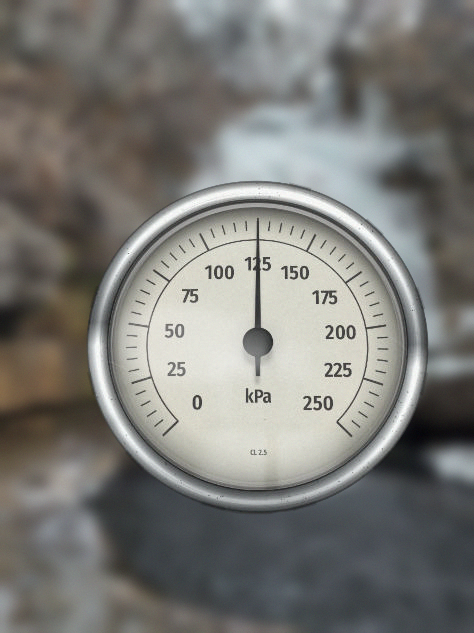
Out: 125
